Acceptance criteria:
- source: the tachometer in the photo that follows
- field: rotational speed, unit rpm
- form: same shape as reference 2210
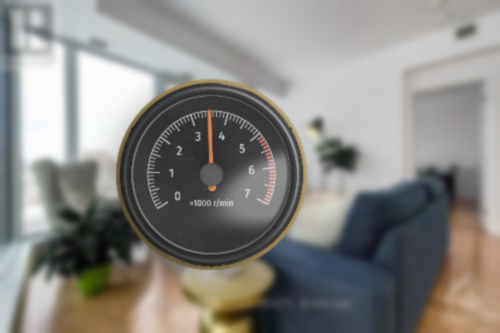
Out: 3500
